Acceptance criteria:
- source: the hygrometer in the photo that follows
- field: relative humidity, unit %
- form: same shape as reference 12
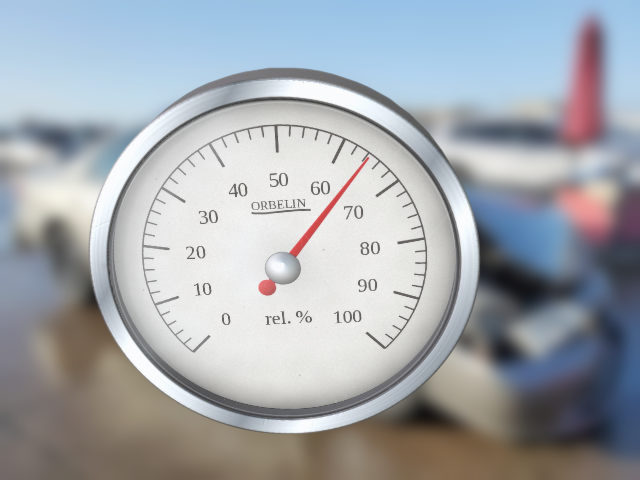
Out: 64
